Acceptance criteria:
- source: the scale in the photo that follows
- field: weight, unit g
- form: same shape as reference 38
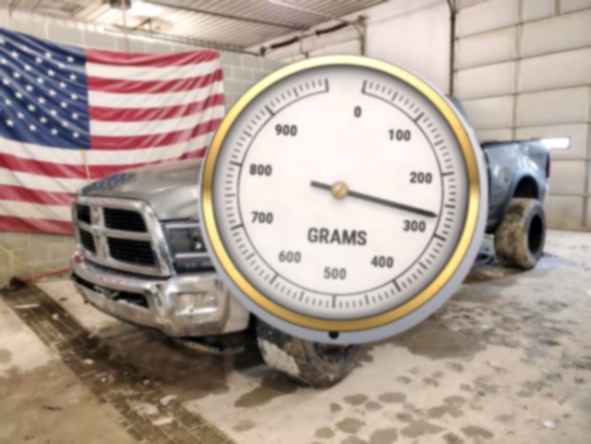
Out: 270
